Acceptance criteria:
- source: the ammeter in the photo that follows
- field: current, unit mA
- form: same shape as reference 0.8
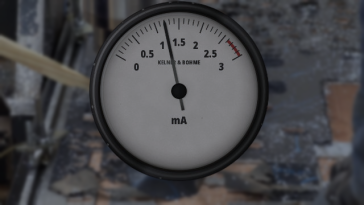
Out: 1.2
